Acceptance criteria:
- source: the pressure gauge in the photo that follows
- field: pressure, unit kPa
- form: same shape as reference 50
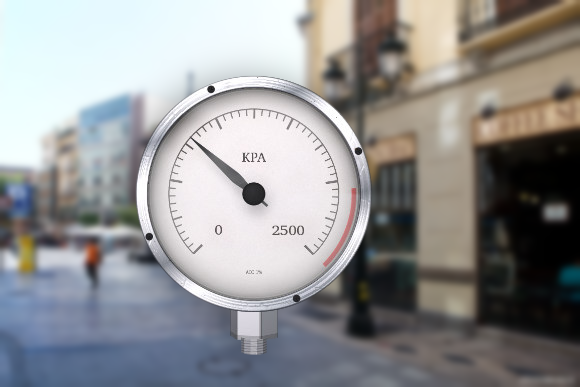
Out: 800
